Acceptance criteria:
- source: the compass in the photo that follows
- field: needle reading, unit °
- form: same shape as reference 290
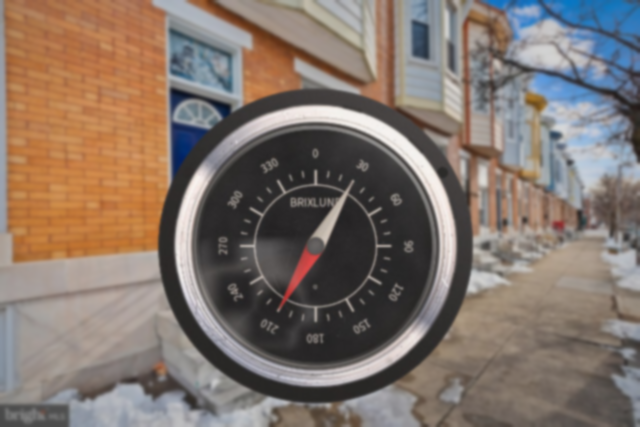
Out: 210
